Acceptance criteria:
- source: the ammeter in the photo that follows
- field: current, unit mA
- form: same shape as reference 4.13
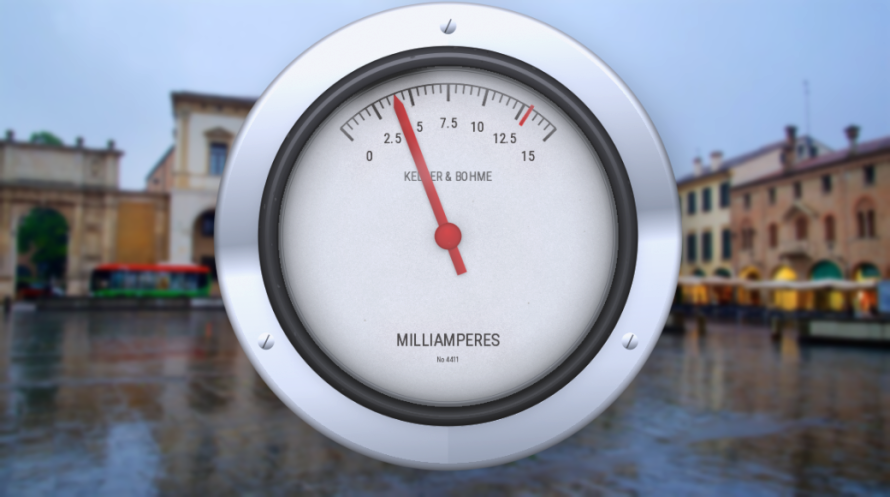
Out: 4
